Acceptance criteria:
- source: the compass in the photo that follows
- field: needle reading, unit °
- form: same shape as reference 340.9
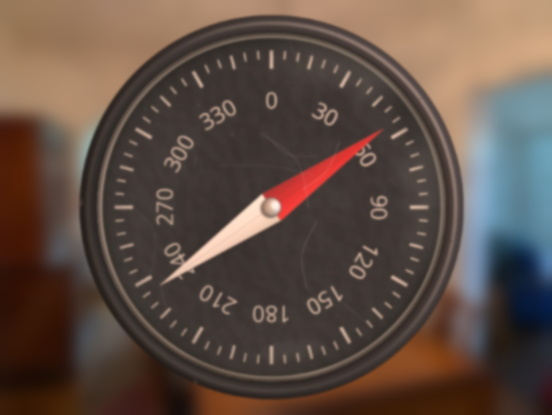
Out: 55
